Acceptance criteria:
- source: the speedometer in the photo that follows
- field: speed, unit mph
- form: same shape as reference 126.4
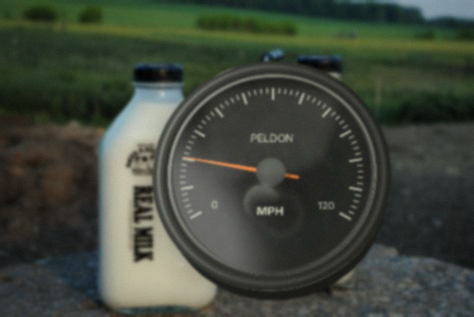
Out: 20
